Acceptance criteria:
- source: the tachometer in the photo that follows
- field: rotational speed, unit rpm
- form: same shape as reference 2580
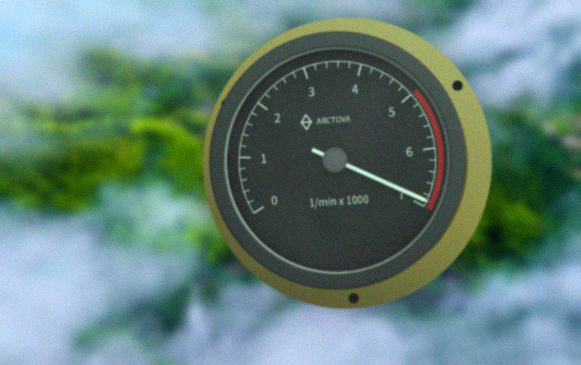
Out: 6900
